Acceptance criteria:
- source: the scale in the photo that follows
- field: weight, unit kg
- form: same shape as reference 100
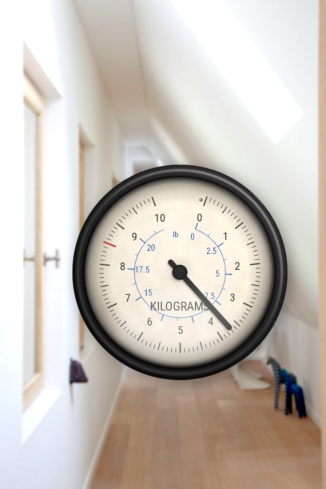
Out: 3.7
